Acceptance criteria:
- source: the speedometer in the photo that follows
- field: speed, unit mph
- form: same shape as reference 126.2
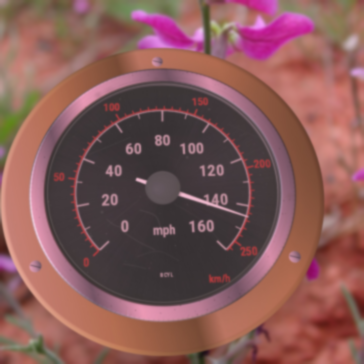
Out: 145
